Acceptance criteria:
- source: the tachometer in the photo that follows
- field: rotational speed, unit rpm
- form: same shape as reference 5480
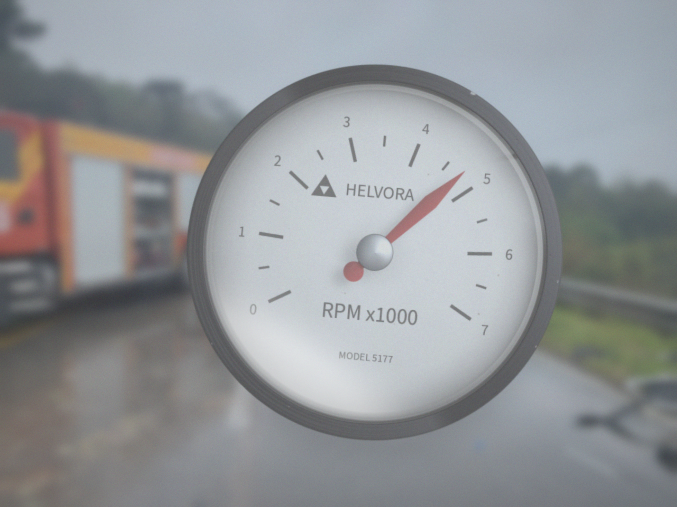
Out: 4750
